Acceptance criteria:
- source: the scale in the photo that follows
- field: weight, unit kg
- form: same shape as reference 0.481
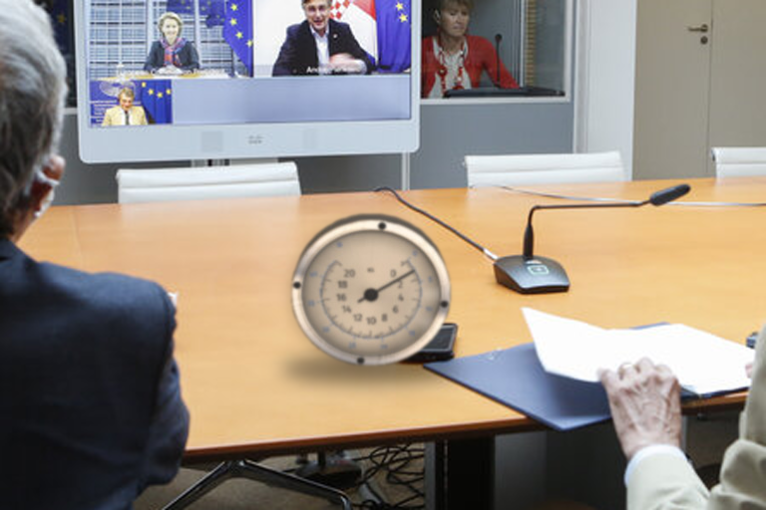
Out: 1
